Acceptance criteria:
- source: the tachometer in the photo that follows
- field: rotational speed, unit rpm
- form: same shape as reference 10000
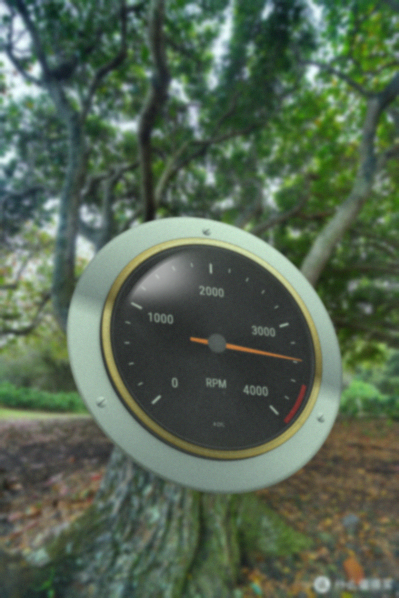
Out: 3400
